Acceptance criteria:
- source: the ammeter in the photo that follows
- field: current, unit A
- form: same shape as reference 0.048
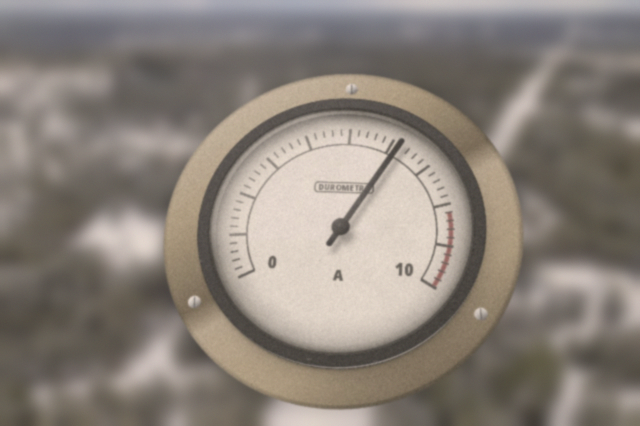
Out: 6.2
